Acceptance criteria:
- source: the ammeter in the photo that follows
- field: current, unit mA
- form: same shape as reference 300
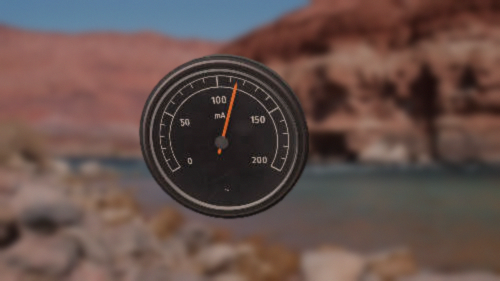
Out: 115
